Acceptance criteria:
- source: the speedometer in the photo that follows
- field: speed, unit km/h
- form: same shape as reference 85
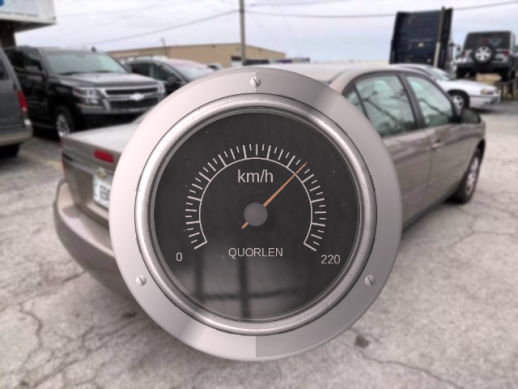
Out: 150
